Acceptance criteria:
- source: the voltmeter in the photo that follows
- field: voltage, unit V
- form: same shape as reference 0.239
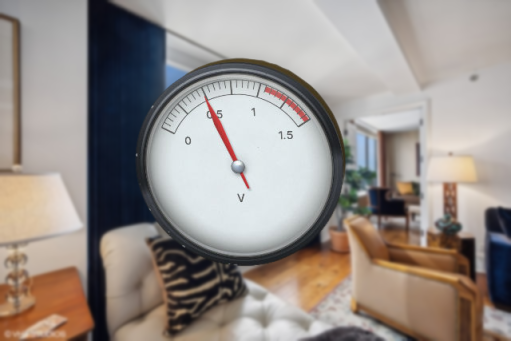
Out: 0.5
